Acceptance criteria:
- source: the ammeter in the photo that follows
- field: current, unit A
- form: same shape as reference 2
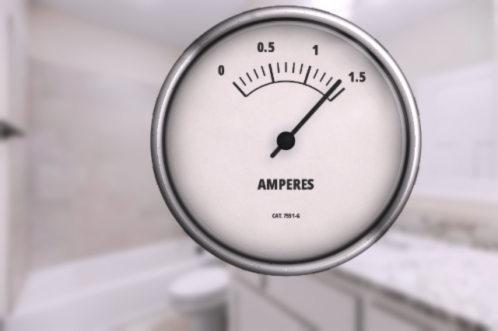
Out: 1.4
